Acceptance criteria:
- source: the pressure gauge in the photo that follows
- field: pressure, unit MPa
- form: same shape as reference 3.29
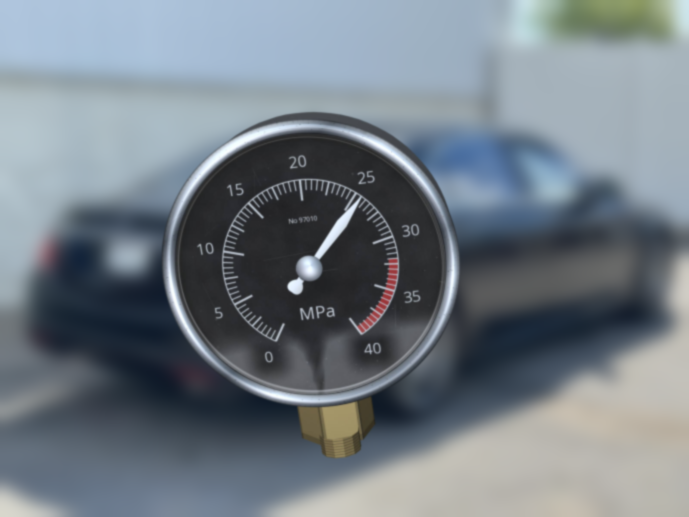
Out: 25.5
